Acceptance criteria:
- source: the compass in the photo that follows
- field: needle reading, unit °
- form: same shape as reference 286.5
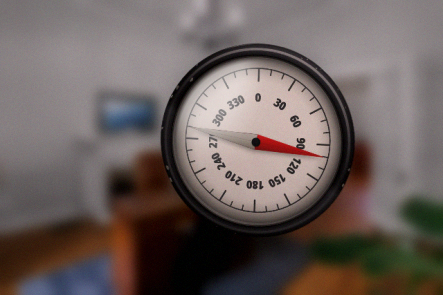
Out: 100
